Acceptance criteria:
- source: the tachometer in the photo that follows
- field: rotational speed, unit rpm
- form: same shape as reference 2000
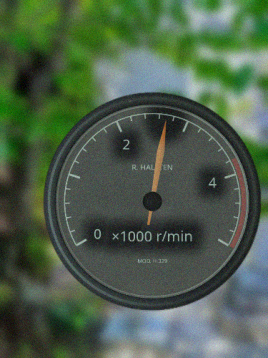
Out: 2700
